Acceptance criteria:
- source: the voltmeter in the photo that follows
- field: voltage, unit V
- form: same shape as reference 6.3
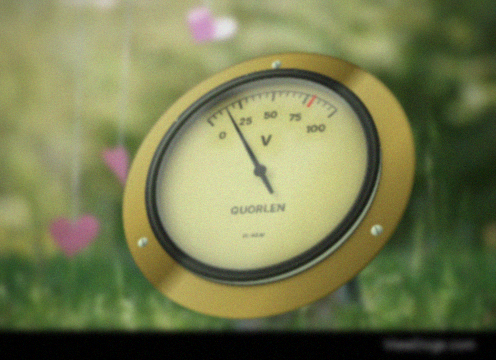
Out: 15
